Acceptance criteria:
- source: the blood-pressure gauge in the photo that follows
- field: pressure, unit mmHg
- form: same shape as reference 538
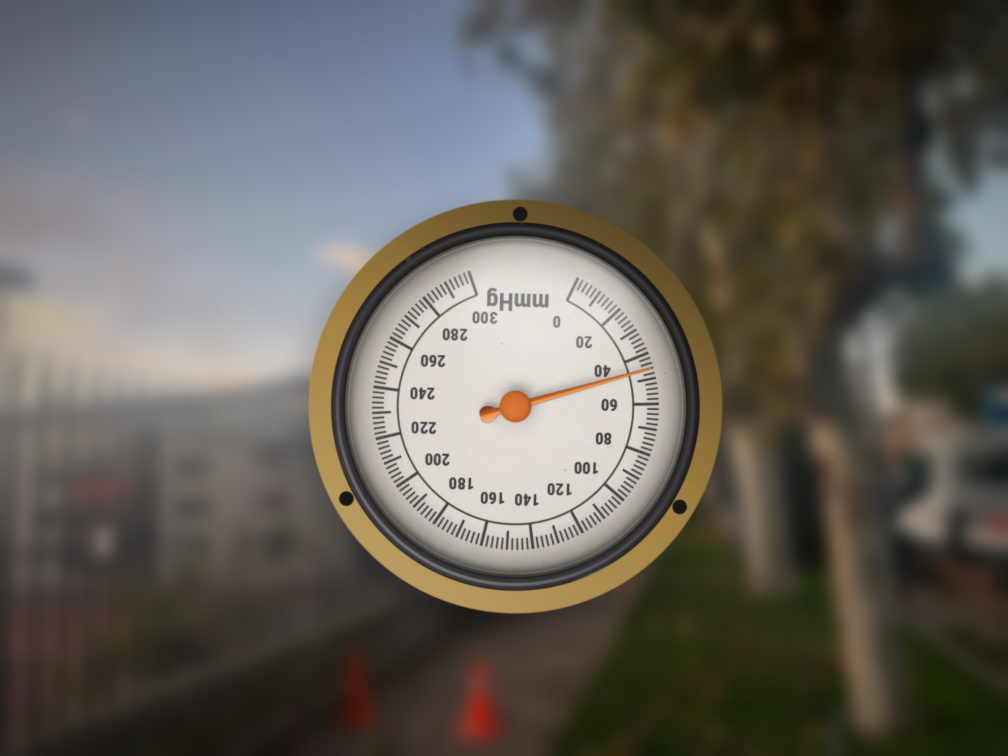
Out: 46
